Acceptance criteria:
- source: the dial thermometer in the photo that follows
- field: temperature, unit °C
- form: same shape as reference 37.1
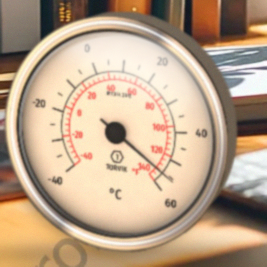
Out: 55
